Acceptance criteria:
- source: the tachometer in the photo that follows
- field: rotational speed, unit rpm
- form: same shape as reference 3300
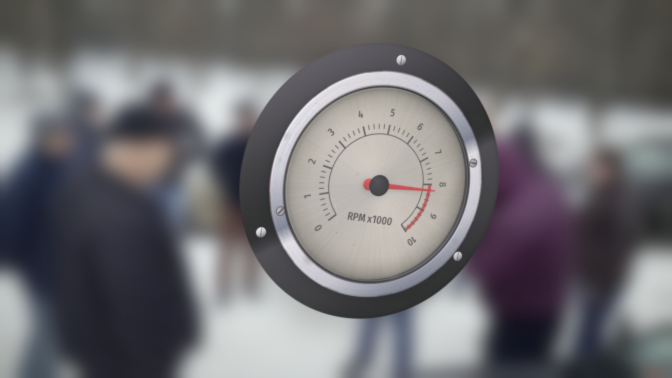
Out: 8200
